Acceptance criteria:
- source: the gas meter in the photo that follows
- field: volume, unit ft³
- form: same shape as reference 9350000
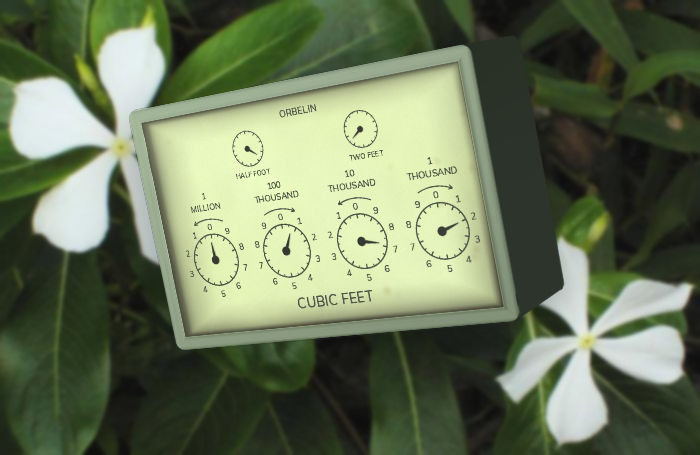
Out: 7200
